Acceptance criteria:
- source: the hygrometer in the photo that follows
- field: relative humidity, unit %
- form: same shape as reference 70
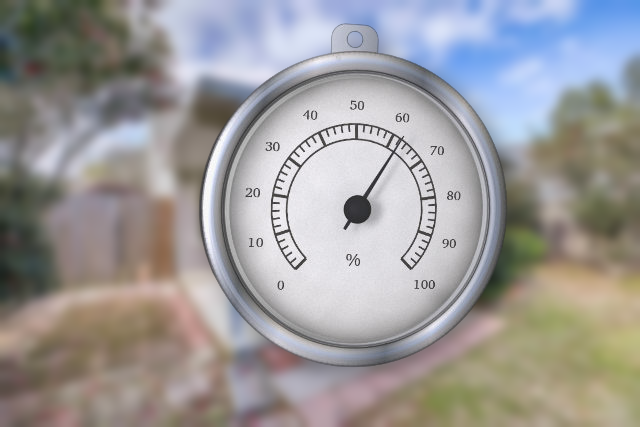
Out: 62
